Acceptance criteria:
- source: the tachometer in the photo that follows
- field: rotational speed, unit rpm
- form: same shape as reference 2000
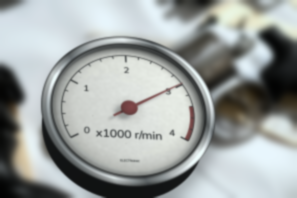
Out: 3000
